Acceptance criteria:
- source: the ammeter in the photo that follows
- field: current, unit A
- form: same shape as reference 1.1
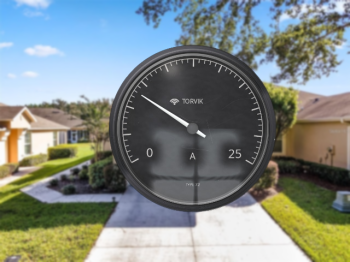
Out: 6.5
